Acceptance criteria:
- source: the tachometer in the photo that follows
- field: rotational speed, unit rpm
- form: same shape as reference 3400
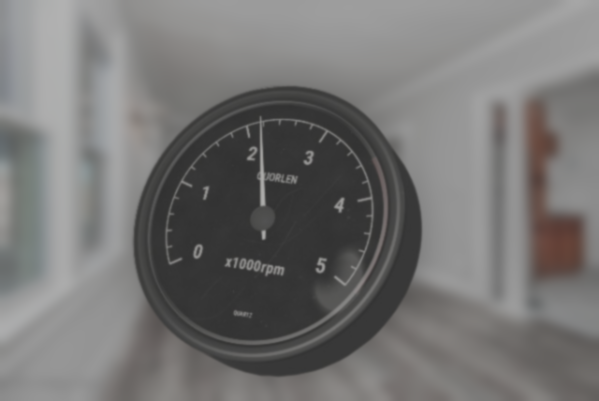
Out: 2200
